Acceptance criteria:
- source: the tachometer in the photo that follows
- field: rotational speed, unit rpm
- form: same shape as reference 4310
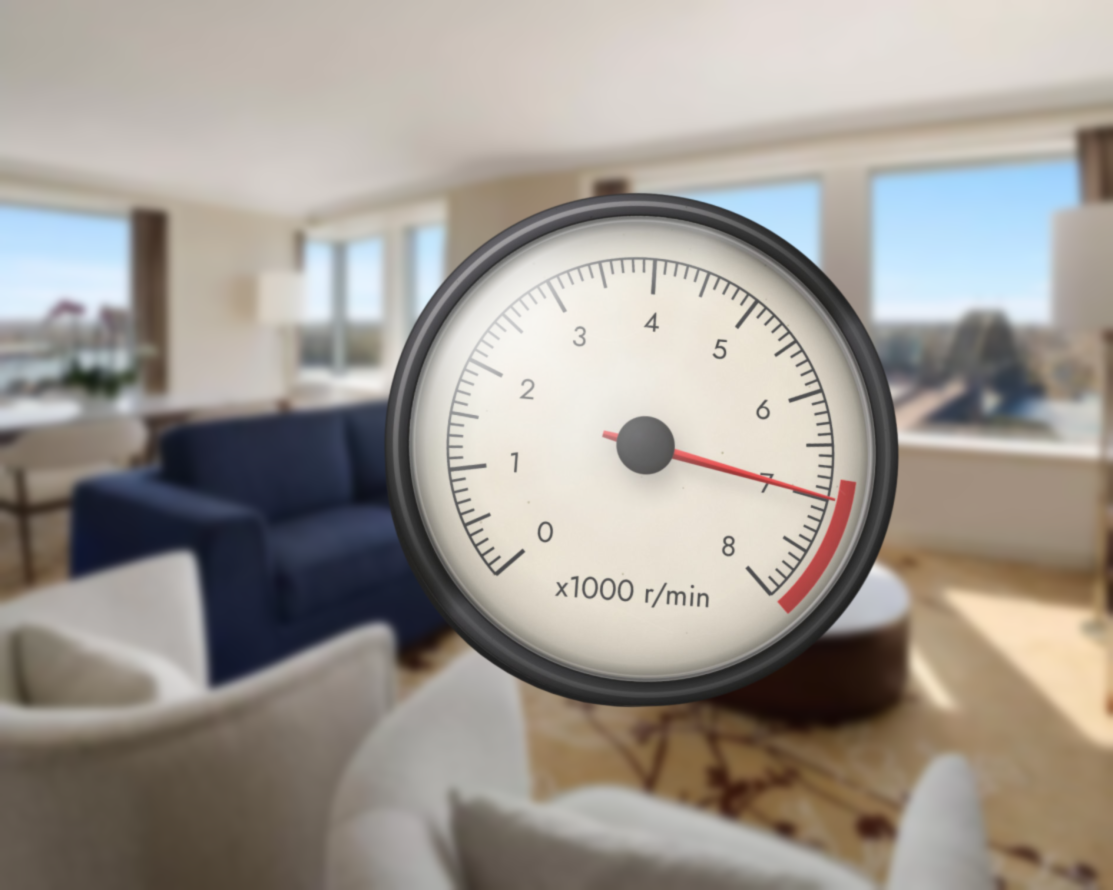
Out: 7000
